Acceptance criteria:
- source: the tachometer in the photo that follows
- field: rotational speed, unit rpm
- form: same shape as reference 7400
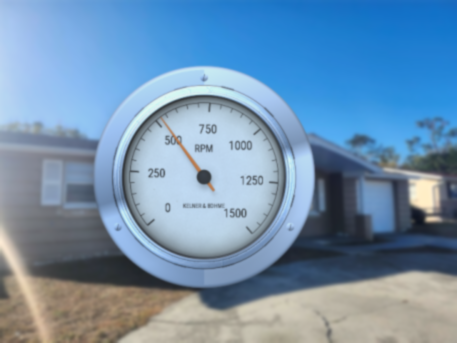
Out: 525
